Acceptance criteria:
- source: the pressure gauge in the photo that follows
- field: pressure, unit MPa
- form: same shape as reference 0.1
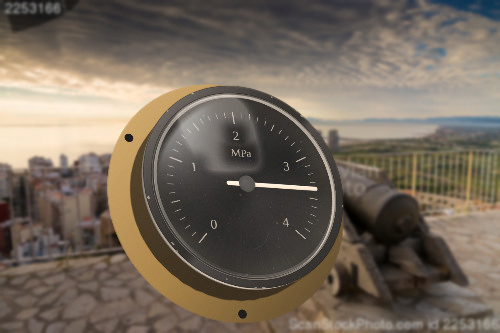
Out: 3.4
